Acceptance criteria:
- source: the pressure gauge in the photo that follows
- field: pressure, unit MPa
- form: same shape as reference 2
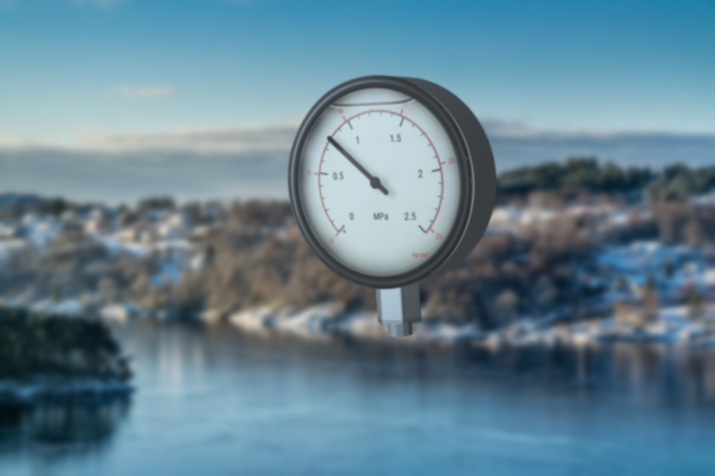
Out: 0.8
